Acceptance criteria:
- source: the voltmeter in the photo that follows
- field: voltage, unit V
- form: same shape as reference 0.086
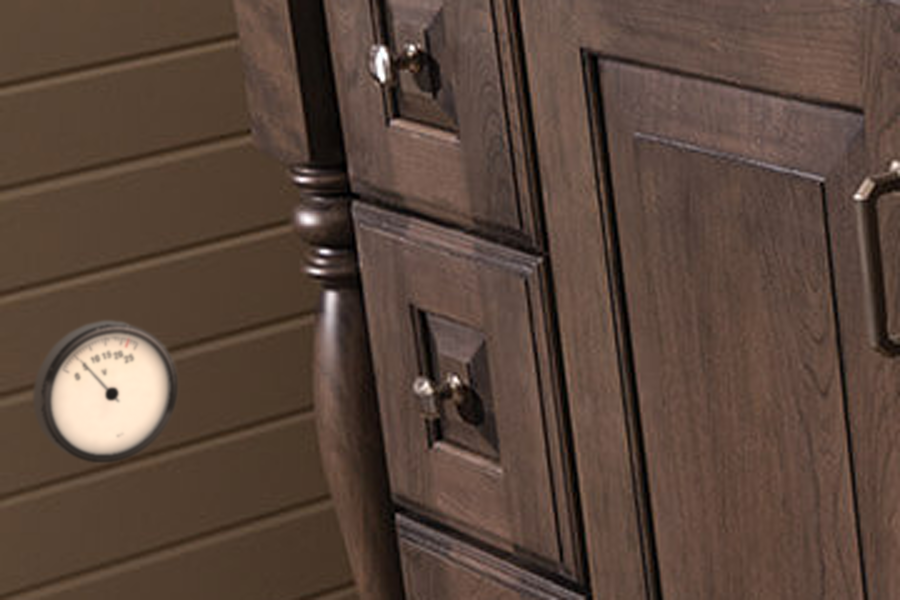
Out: 5
